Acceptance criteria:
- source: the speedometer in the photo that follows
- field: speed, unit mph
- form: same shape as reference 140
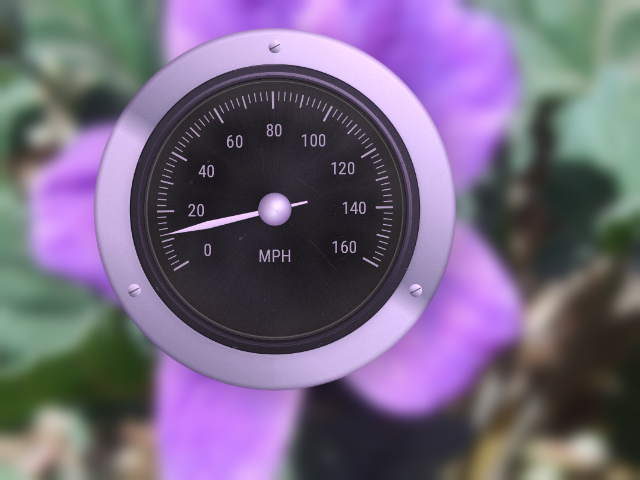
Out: 12
